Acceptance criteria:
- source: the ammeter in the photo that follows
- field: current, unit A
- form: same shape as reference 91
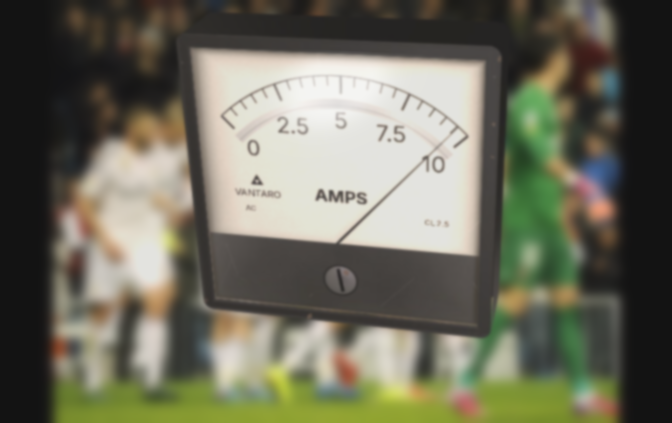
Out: 9.5
